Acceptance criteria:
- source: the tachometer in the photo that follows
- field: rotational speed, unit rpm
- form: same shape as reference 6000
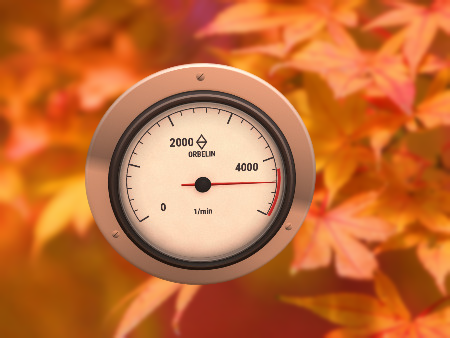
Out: 4400
